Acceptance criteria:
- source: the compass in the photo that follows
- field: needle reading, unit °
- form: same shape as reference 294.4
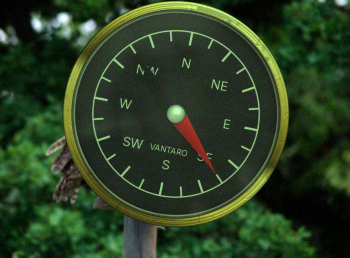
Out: 135
